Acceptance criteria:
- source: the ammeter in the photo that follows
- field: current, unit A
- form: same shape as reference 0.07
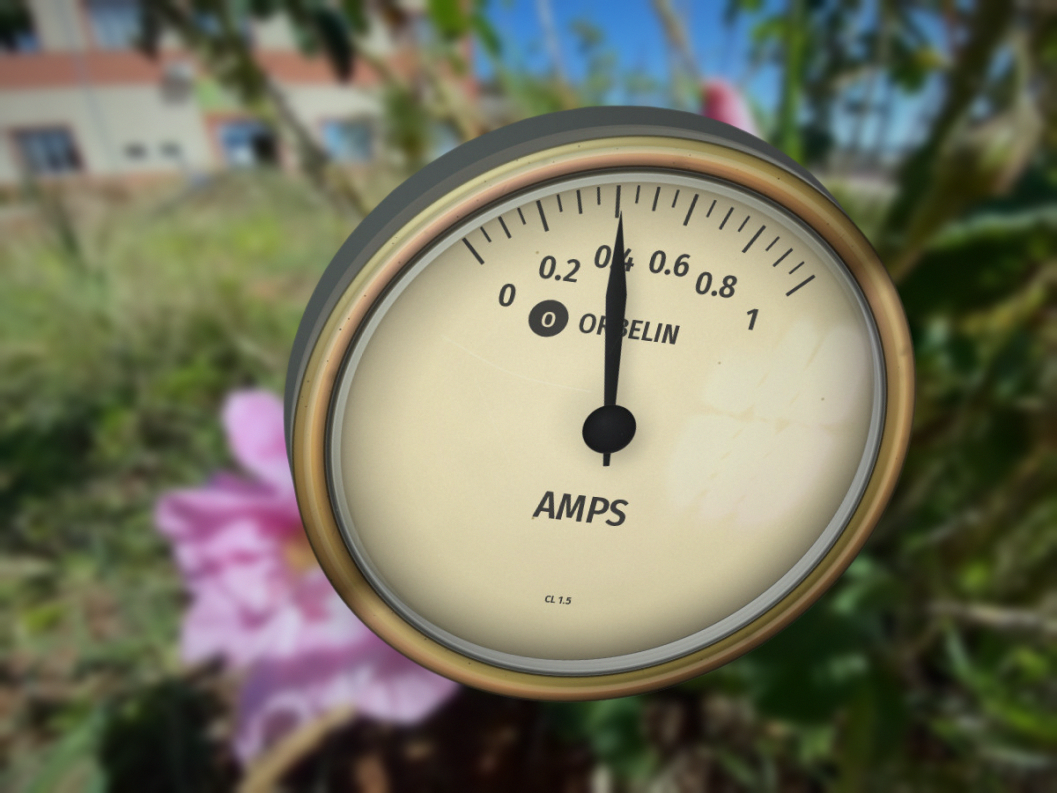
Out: 0.4
